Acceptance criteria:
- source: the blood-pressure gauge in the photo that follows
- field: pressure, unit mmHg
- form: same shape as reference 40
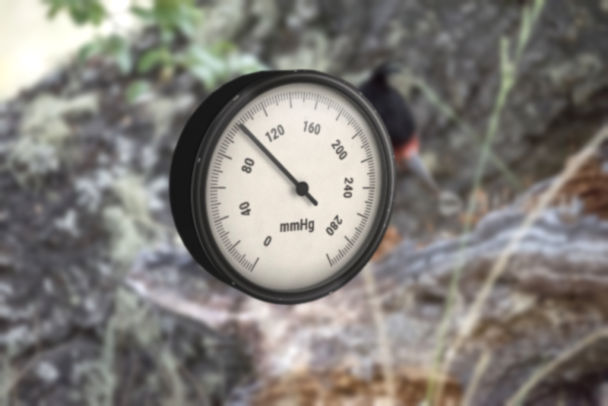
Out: 100
